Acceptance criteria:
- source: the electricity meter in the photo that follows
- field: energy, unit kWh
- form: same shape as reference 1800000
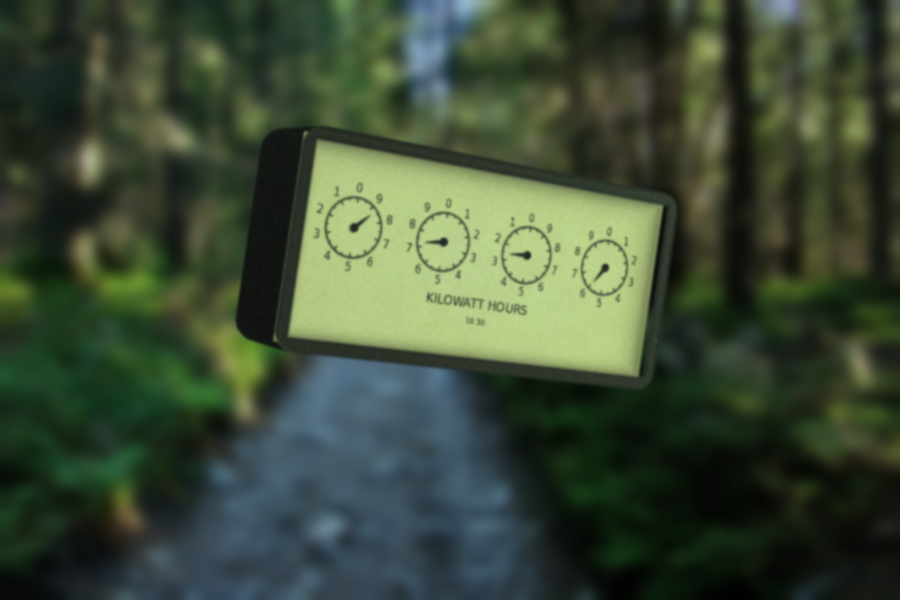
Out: 8726
